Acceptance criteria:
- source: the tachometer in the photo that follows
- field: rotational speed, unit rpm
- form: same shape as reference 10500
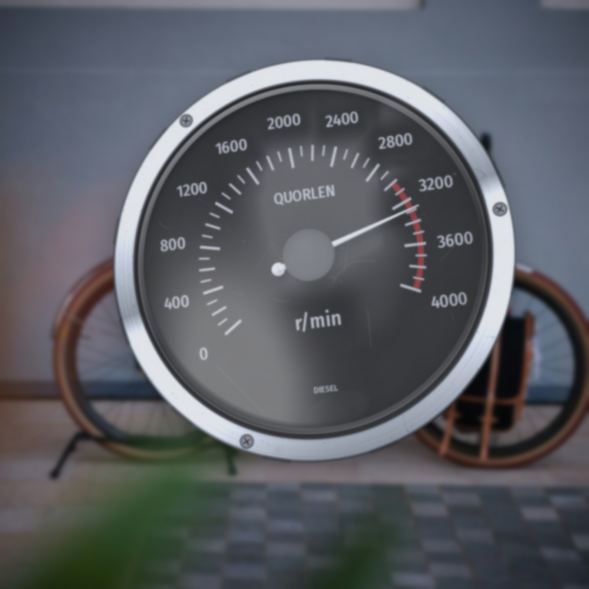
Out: 3300
